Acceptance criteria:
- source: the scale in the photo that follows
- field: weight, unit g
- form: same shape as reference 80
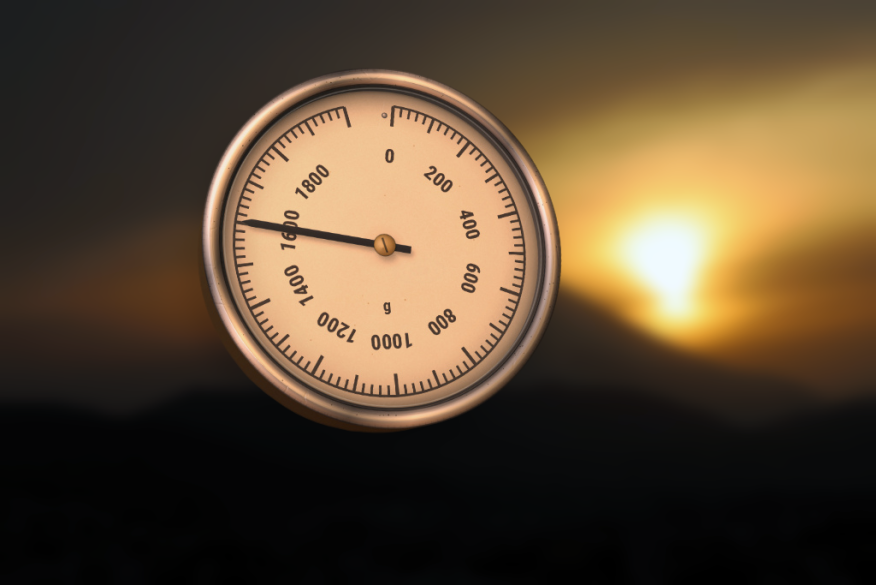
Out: 1600
